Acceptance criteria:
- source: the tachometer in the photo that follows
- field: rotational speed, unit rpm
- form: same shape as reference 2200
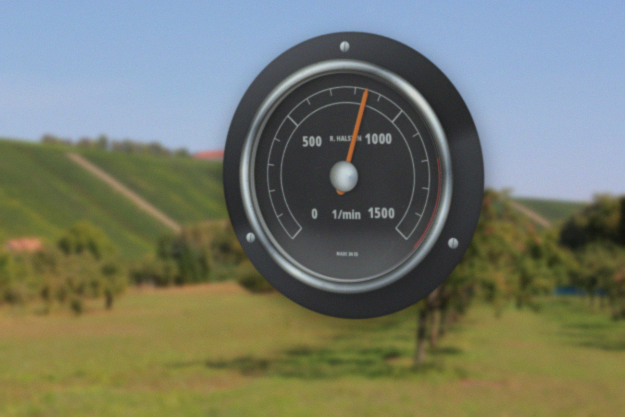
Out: 850
